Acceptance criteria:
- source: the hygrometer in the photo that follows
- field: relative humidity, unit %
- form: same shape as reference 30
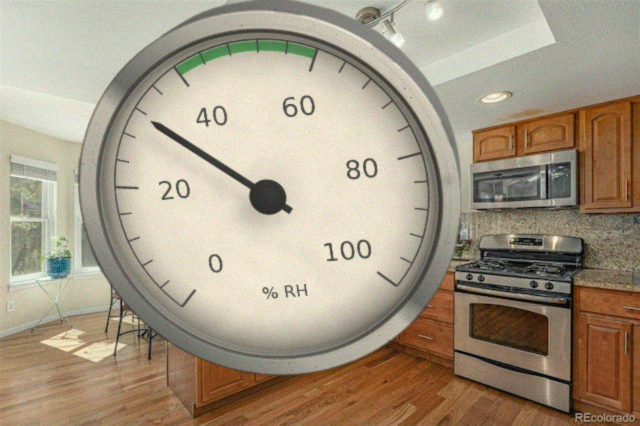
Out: 32
